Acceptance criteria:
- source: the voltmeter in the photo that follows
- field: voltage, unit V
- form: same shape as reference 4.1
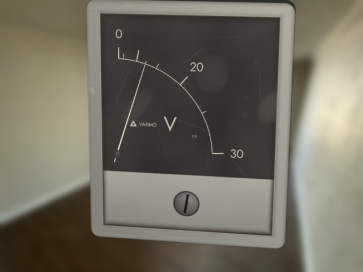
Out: 12.5
